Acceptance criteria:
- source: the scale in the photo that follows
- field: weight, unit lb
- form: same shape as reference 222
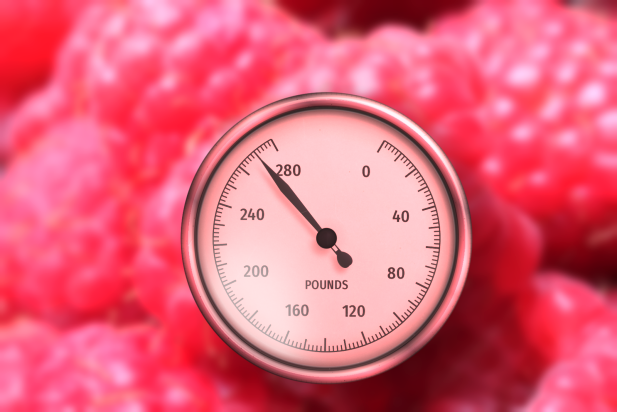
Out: 270
